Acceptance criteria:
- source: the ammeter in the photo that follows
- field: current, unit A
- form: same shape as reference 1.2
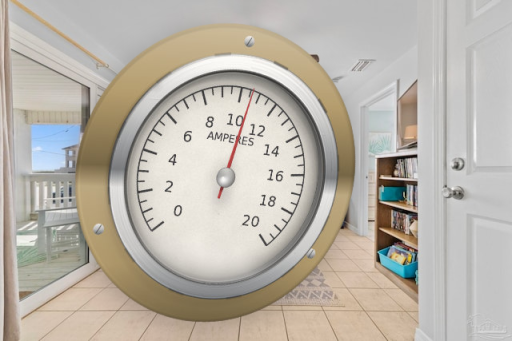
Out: 10.5
